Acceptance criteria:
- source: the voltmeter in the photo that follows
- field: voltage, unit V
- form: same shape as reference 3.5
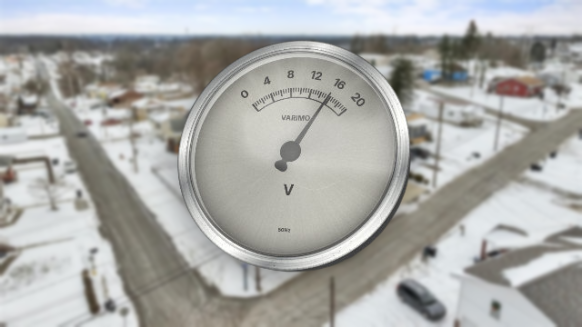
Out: 16
